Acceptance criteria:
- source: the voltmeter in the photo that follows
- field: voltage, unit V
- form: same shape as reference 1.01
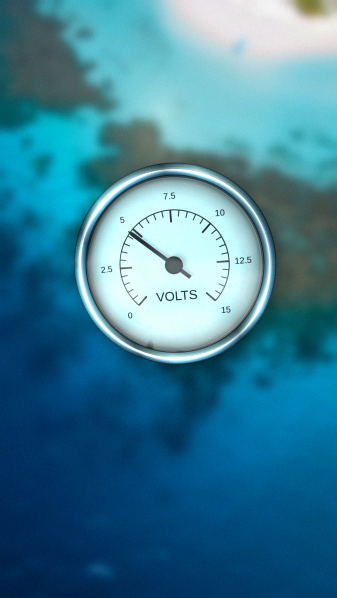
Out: 4.75
